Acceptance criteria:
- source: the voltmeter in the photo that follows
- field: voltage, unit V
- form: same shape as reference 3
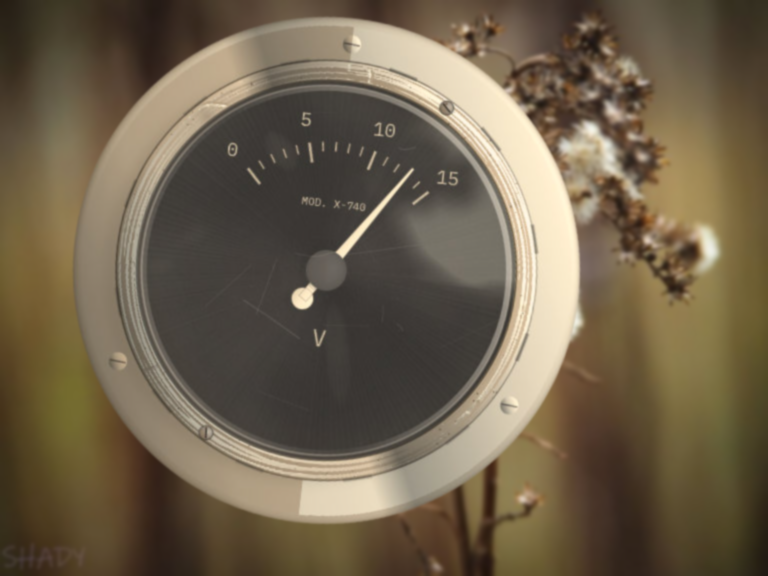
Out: 13
